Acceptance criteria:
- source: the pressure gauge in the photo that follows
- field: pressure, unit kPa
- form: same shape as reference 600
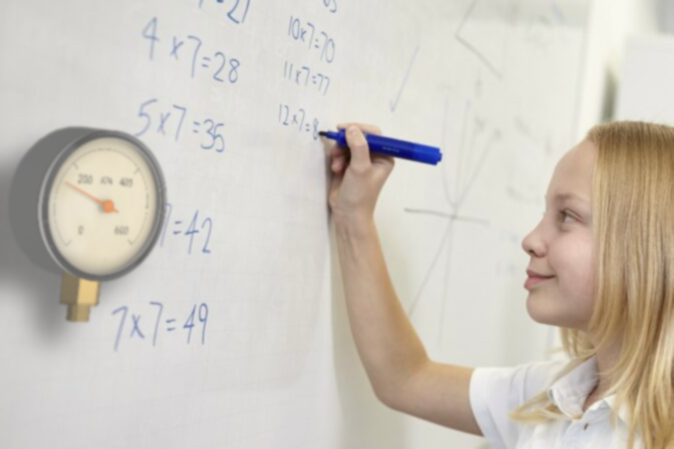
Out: 150
